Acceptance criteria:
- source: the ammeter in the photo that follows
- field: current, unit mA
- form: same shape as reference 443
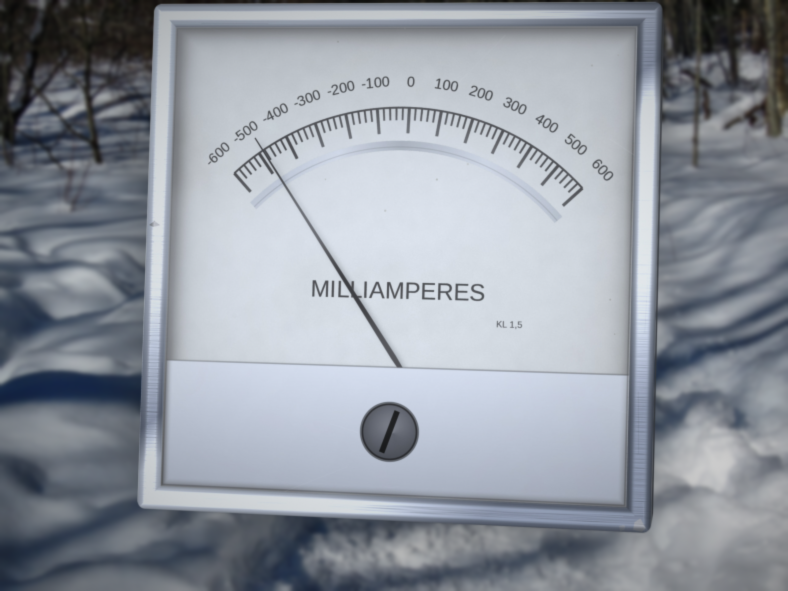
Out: -480
